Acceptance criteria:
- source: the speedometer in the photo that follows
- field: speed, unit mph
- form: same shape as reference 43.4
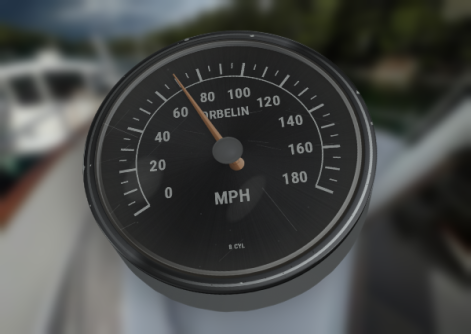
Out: 70
